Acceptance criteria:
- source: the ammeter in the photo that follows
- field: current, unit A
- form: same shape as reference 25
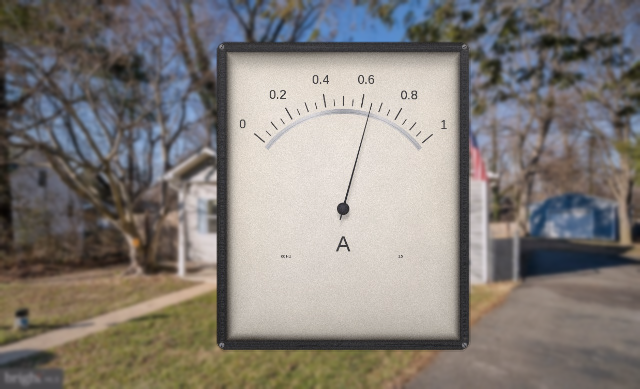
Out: 0.65
